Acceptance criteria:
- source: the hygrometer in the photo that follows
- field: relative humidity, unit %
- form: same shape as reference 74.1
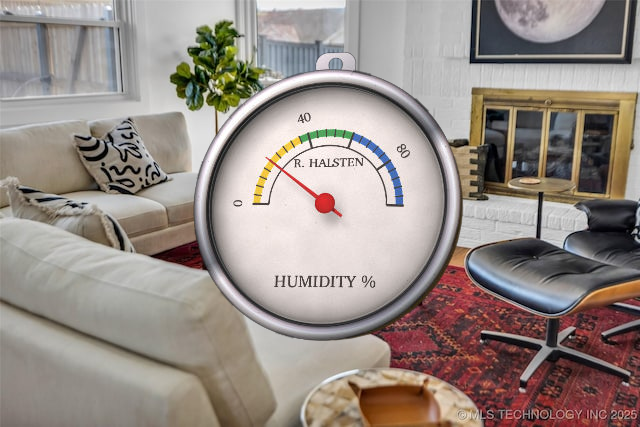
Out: 20
